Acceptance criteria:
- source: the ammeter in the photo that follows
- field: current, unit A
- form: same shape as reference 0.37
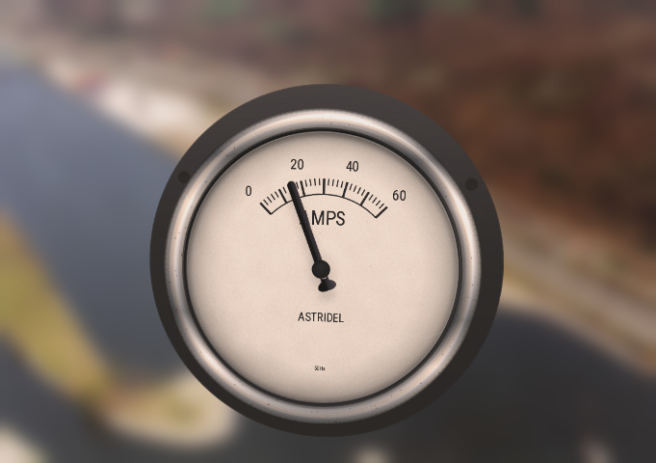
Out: 16
